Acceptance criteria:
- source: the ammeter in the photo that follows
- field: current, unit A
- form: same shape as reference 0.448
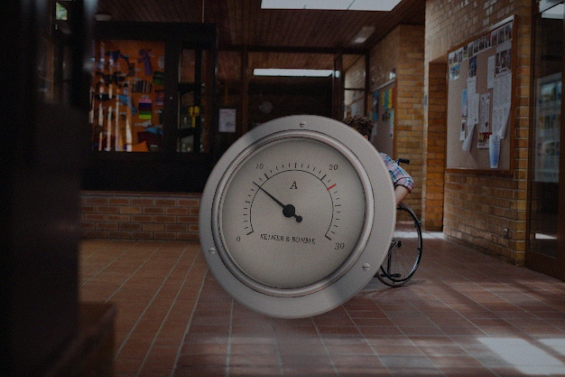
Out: 8
